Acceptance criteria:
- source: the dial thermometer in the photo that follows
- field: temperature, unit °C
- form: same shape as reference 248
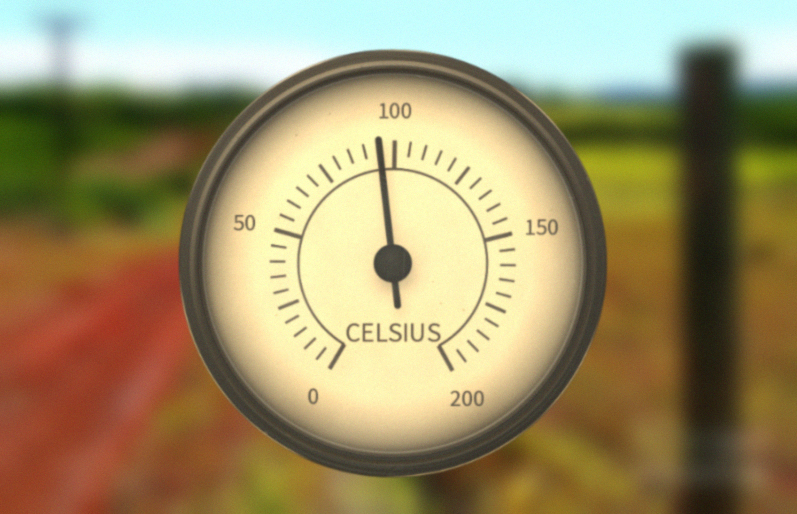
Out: 95
